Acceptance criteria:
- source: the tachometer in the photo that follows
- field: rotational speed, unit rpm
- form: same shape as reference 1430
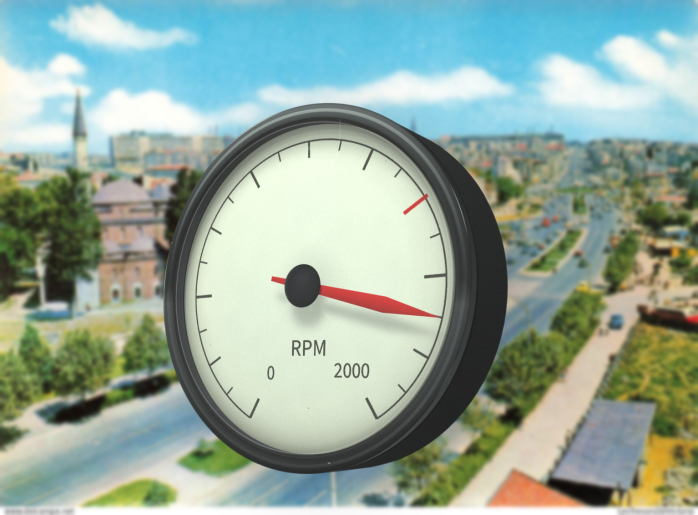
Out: 1700
